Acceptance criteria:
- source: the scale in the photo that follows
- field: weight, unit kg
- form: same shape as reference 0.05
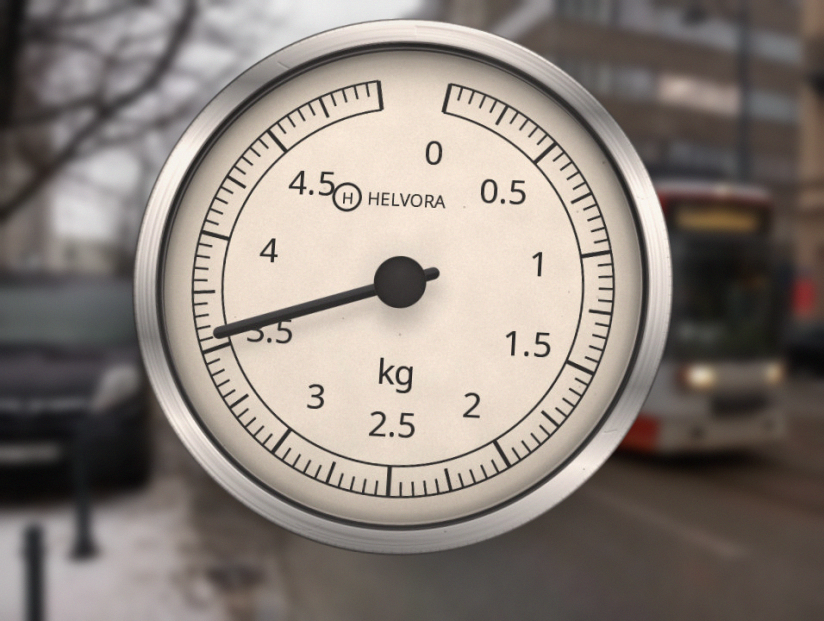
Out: 3.55
